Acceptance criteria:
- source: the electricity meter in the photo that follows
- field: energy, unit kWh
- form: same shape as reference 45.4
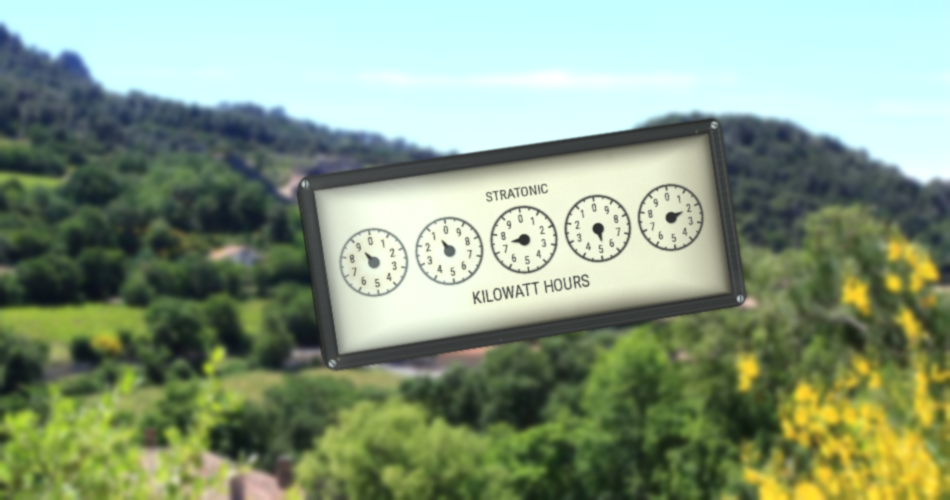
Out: 90752
